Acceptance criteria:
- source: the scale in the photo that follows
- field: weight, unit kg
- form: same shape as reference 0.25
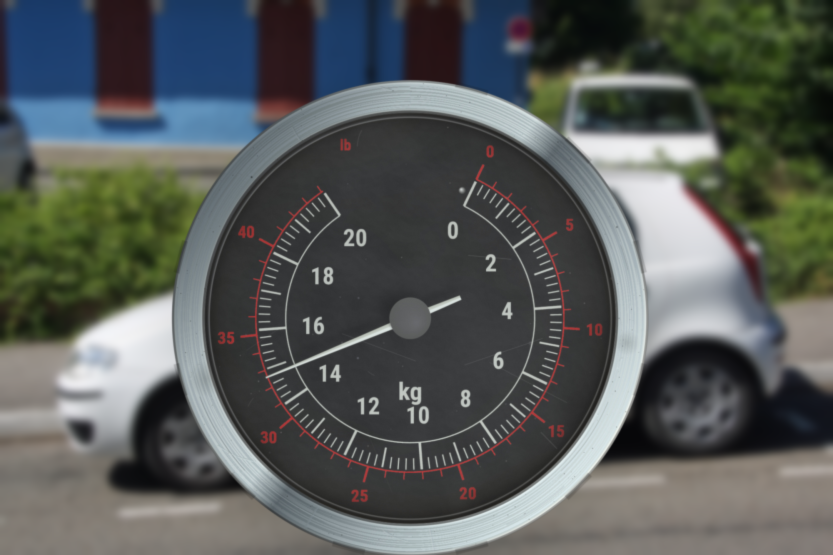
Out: 14.8
